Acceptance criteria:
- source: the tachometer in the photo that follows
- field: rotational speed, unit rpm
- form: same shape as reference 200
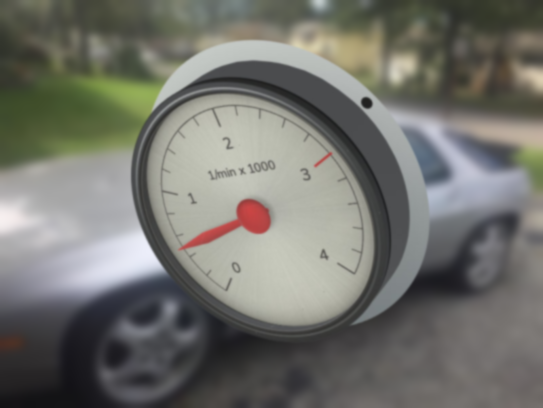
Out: 500
